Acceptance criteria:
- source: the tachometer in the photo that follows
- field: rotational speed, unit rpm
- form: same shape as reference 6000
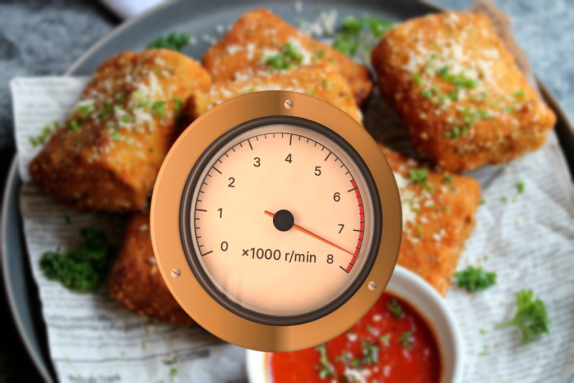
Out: 7600
